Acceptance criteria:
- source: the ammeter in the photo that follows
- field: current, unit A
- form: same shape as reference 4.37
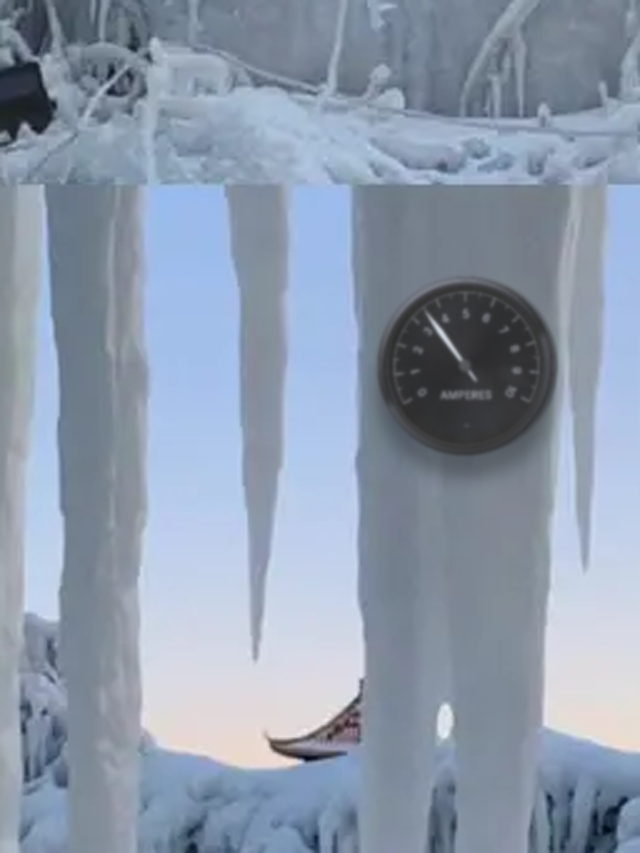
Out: 3.5
